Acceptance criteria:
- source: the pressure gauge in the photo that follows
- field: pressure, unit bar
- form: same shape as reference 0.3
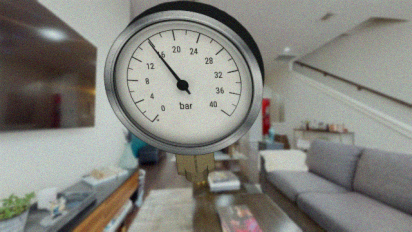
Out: 16
